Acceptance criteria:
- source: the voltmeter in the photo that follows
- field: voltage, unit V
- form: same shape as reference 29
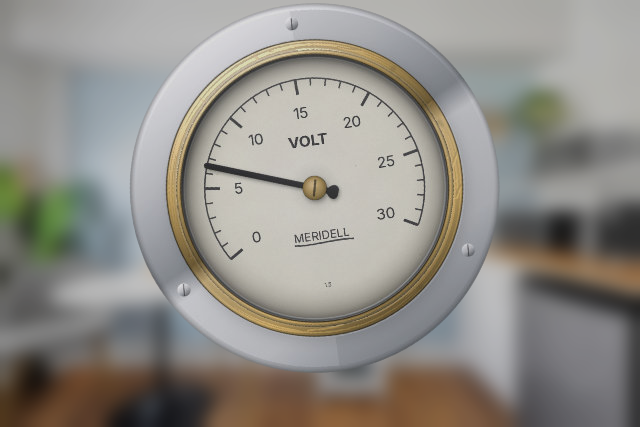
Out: 6.5
